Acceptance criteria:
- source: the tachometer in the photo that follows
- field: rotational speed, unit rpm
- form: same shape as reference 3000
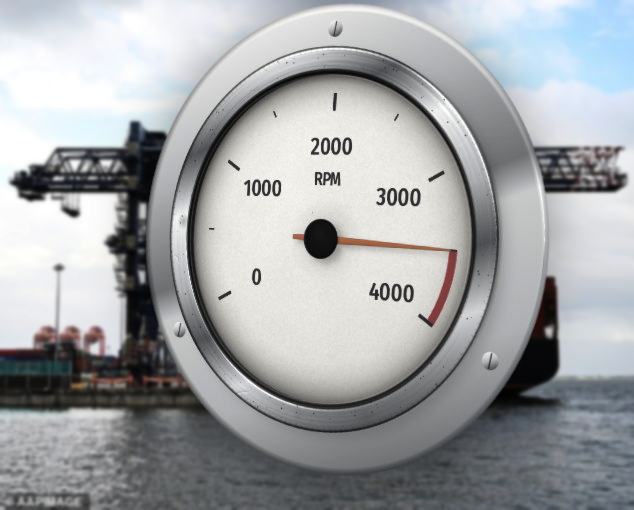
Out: 3500
